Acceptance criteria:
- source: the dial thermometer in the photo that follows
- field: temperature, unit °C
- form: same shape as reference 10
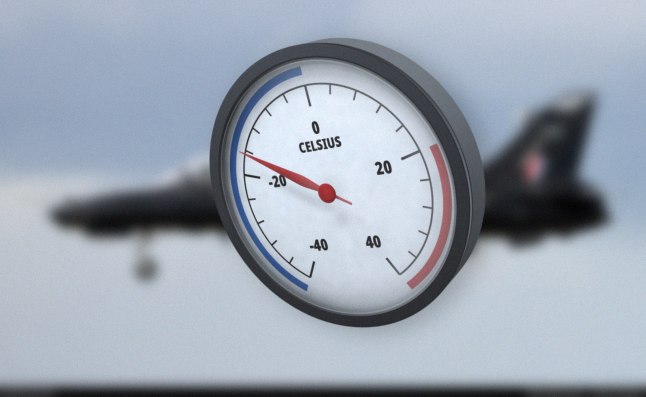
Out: -16
